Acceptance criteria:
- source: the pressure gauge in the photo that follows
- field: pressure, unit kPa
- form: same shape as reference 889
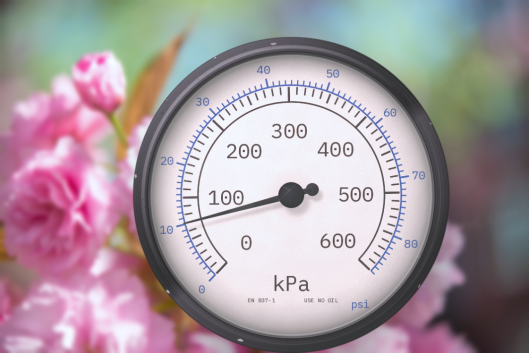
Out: 70
